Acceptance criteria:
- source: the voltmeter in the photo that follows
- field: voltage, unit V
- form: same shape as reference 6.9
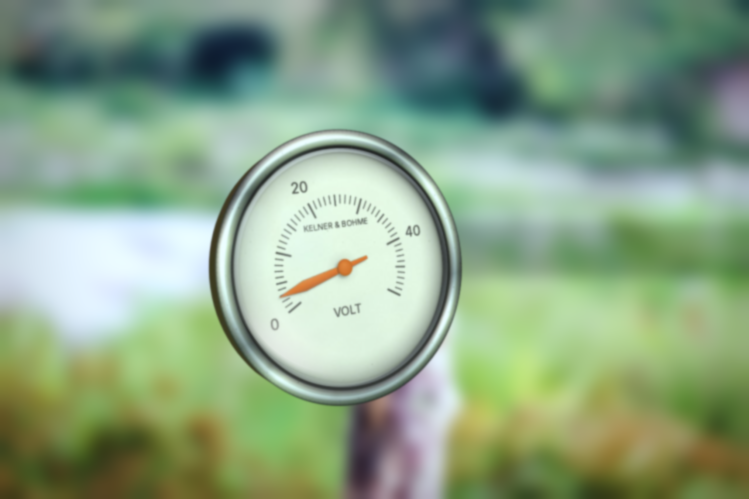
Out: 3
